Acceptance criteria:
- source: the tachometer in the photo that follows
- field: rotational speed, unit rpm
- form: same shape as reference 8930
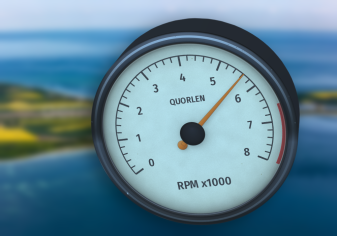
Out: 5600
